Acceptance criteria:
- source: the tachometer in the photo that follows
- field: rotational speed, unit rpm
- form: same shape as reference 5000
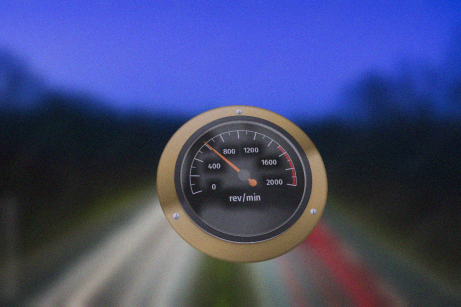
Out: 600
